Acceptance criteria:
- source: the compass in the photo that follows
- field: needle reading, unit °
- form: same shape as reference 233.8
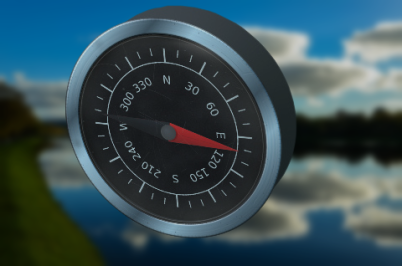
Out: 100
